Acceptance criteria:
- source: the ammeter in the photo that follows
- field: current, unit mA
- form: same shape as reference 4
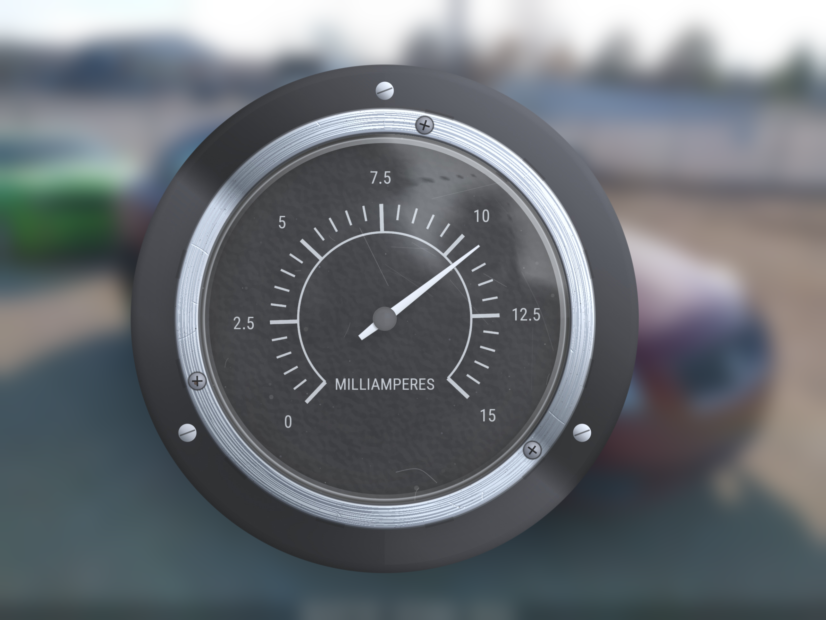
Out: 10.5
